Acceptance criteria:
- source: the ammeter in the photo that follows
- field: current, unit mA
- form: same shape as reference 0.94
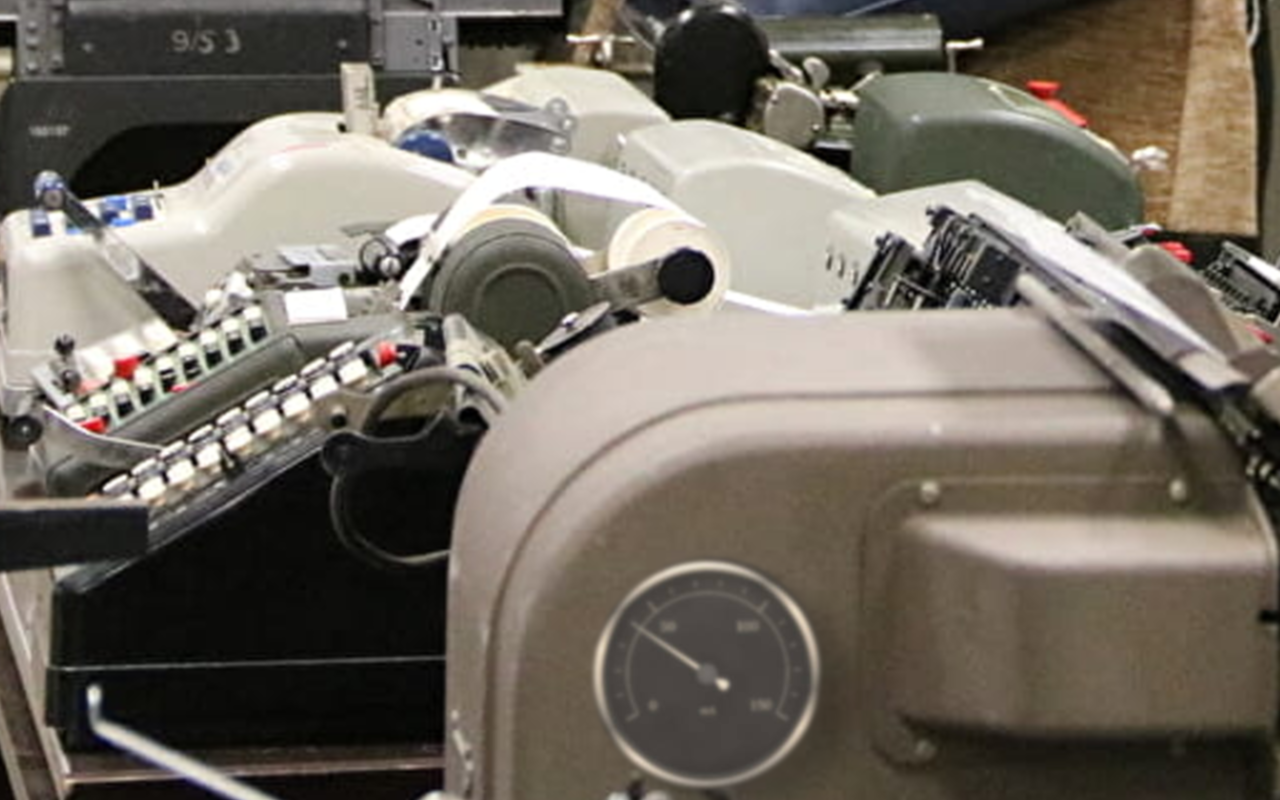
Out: 40
